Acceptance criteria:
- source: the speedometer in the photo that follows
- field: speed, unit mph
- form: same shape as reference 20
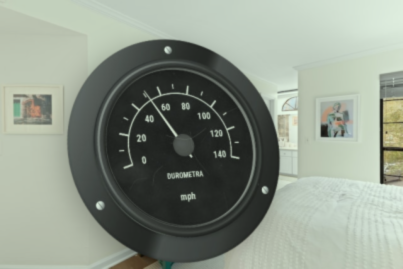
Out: 50
